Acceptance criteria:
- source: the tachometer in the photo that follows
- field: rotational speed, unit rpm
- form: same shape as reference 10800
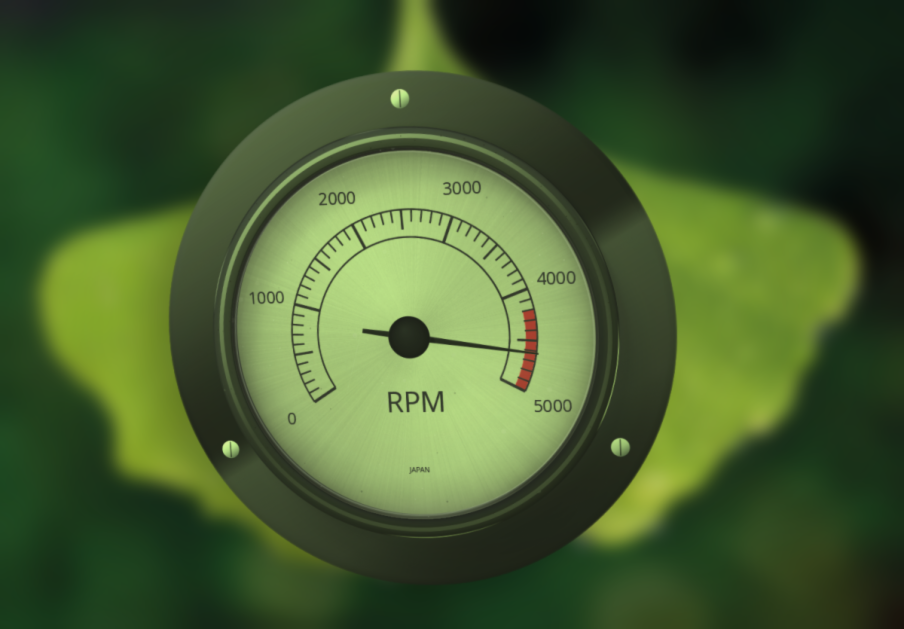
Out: 4600
